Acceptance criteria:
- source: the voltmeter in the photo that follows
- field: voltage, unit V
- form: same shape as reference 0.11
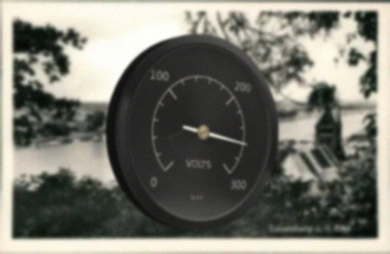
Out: 260
